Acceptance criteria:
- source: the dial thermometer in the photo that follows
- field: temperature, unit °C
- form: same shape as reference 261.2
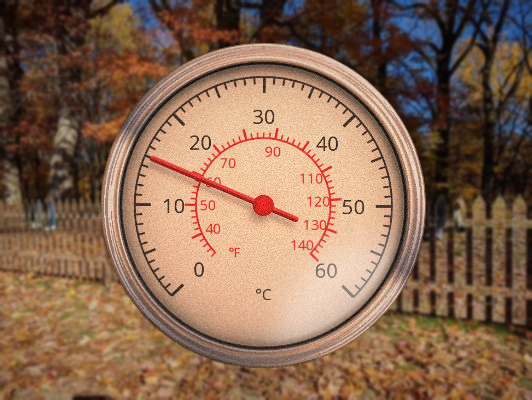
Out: 15
